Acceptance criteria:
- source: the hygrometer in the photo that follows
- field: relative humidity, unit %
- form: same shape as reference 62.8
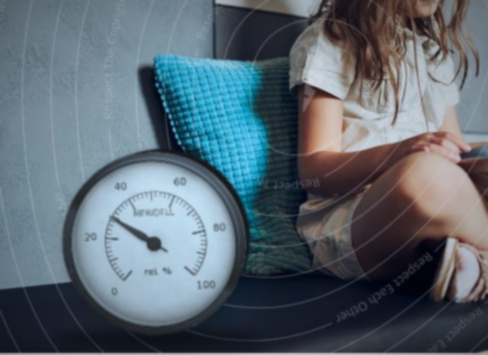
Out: 30
